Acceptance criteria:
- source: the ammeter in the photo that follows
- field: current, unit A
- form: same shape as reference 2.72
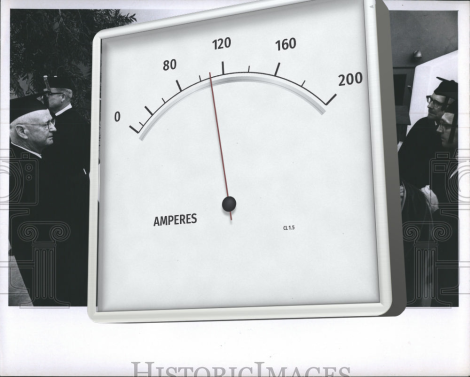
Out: 110
